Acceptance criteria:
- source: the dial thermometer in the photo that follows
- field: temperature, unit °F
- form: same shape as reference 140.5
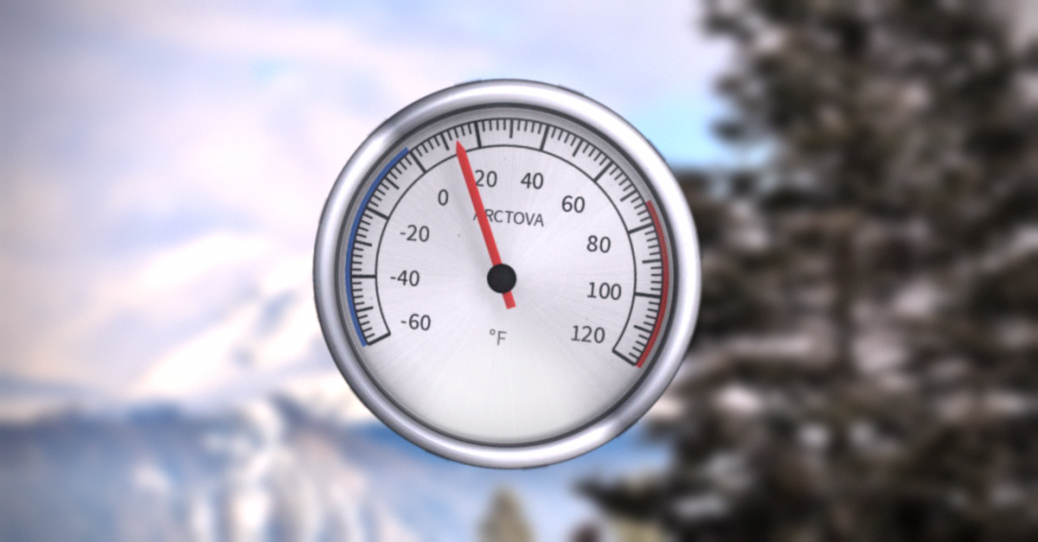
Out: 14
